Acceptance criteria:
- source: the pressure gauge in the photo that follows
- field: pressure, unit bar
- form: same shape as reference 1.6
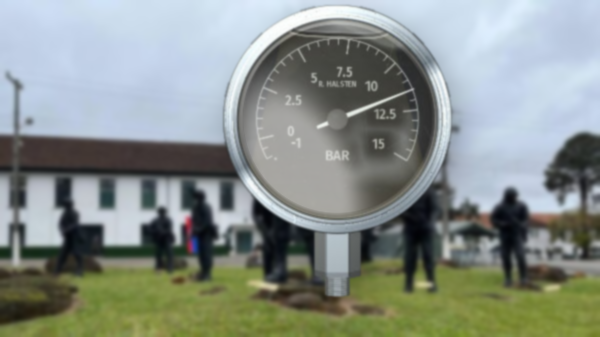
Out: 11.5
